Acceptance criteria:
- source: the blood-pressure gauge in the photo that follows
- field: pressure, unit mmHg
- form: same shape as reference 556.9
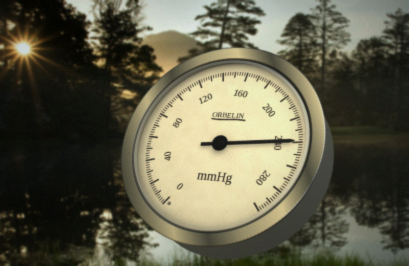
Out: 240
